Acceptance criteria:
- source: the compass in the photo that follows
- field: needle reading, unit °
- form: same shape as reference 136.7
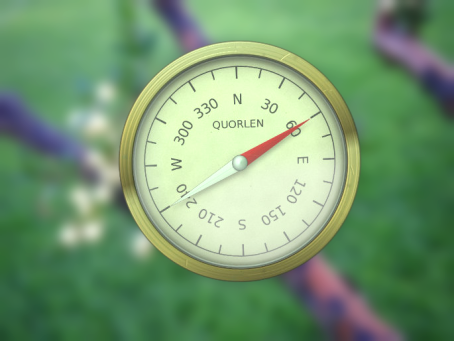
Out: 60
